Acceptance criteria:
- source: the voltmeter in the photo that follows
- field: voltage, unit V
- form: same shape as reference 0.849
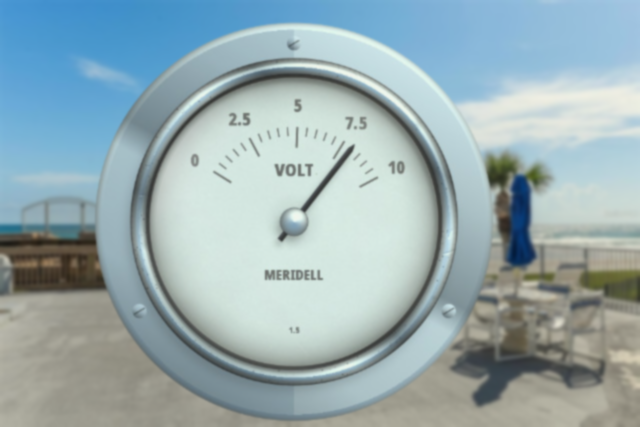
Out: 8
